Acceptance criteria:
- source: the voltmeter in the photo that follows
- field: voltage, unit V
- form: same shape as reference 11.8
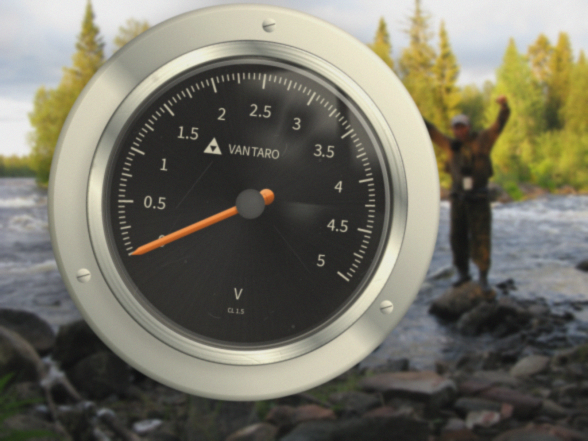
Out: 0
